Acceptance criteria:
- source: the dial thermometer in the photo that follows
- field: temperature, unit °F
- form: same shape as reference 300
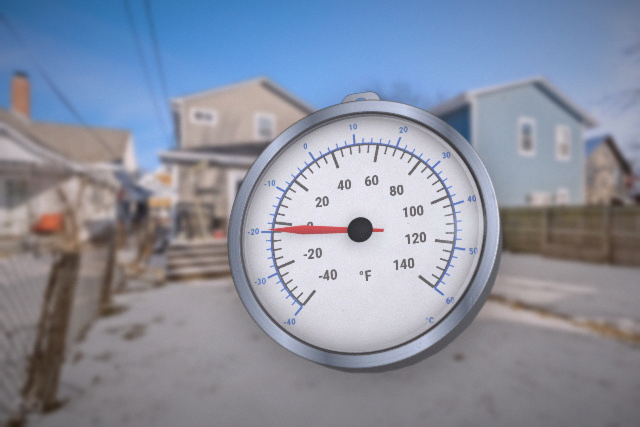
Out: -4
